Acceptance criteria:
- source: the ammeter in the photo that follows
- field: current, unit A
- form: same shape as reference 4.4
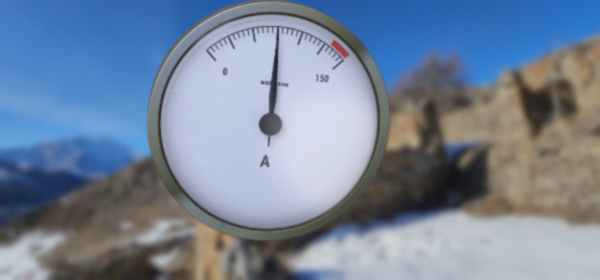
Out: 75
